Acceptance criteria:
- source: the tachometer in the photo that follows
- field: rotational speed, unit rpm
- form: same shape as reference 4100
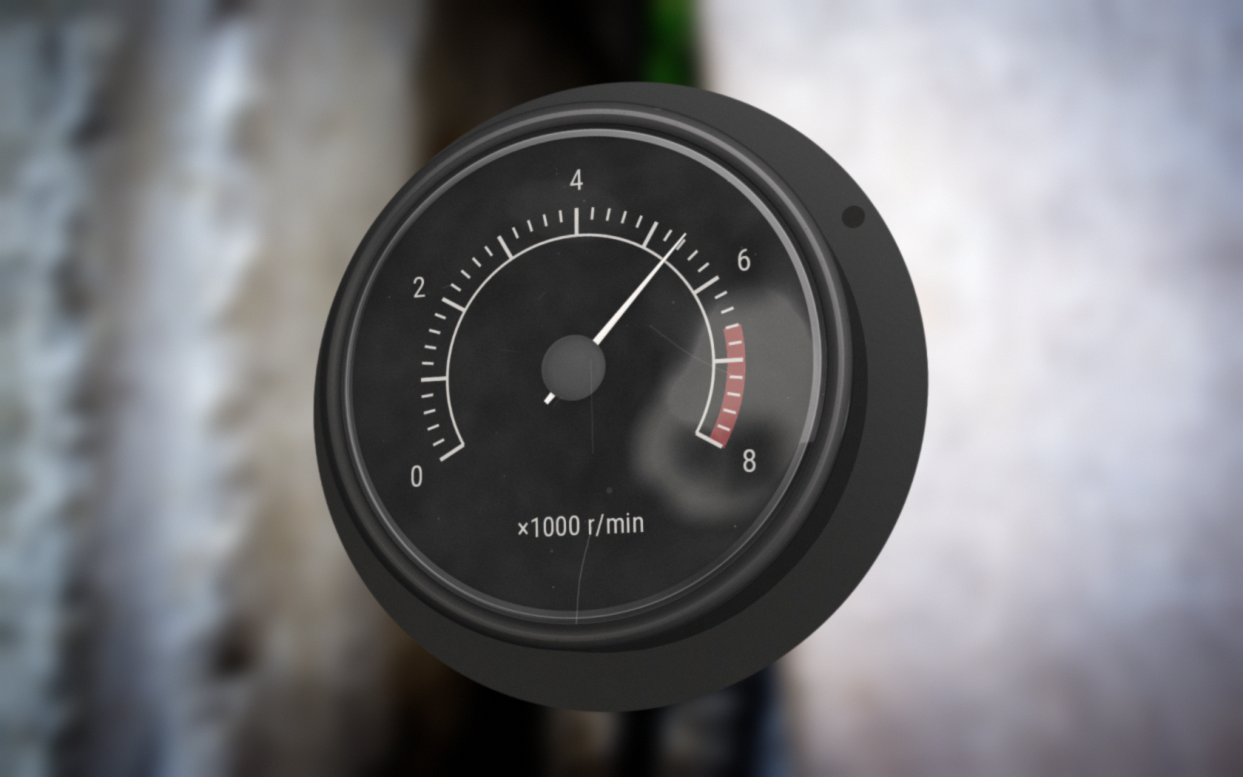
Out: 5400
